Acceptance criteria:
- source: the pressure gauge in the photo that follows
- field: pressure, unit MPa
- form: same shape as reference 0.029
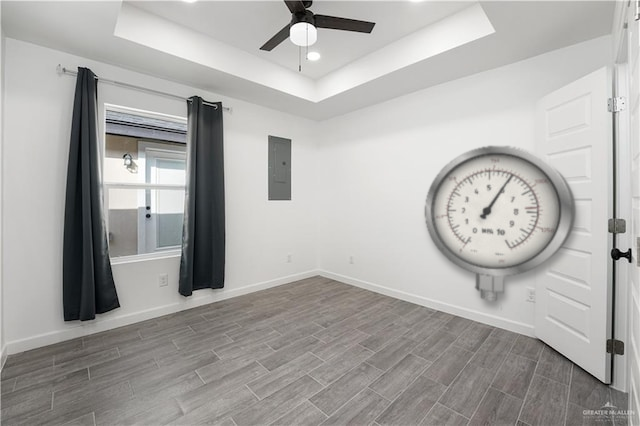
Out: 6
